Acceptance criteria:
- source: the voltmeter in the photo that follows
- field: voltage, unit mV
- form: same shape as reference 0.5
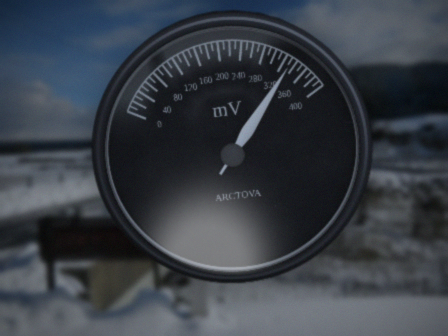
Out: 330
